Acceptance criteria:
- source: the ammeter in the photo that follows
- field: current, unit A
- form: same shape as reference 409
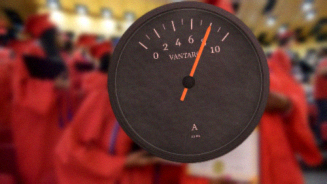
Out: 8
